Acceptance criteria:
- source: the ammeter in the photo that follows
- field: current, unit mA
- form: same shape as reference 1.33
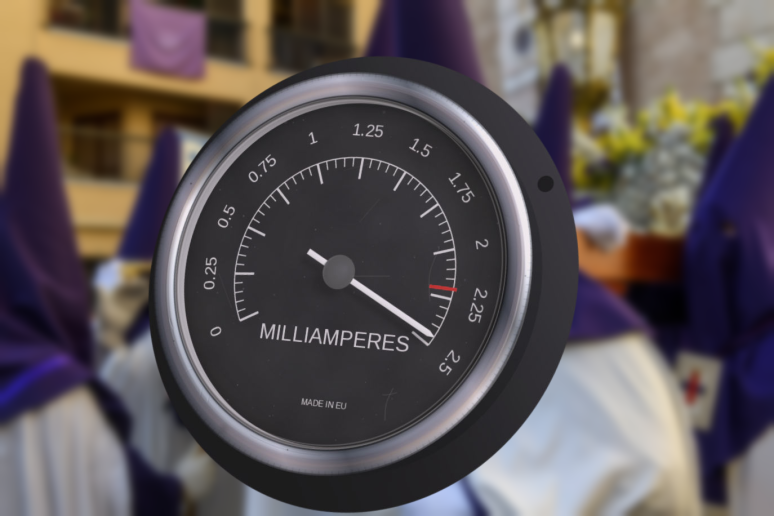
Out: 2.45
